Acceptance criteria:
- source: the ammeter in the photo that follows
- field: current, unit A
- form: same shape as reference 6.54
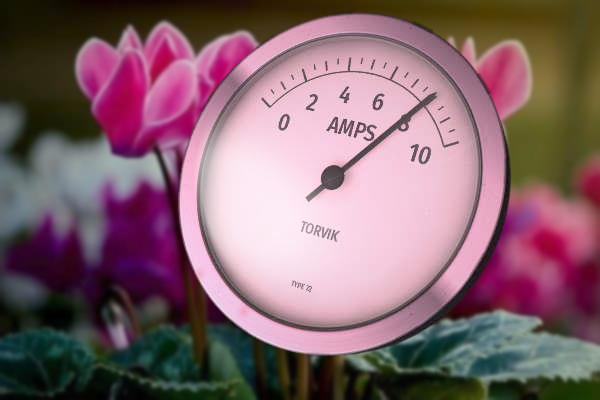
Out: 8
